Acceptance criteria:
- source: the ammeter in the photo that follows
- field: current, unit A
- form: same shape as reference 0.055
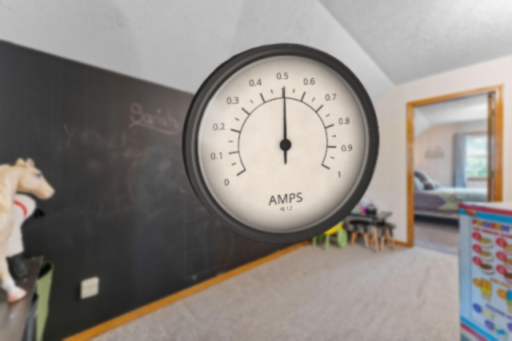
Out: 0.5
